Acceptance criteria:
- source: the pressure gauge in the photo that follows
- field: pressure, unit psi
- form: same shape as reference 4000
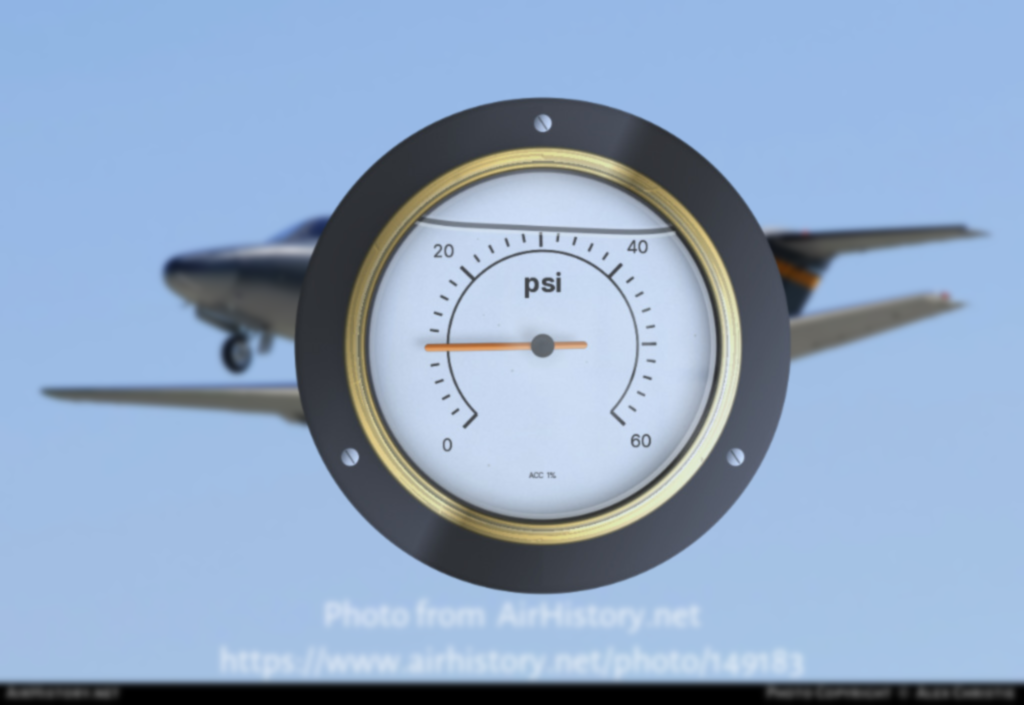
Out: 10
